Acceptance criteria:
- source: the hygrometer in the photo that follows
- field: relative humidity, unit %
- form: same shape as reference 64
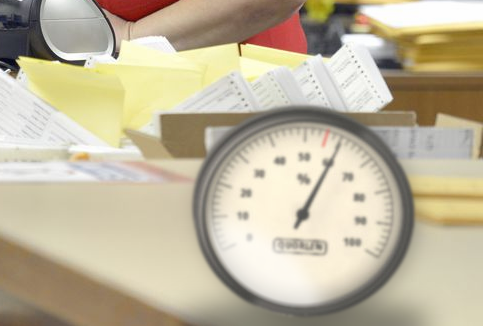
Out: 60
